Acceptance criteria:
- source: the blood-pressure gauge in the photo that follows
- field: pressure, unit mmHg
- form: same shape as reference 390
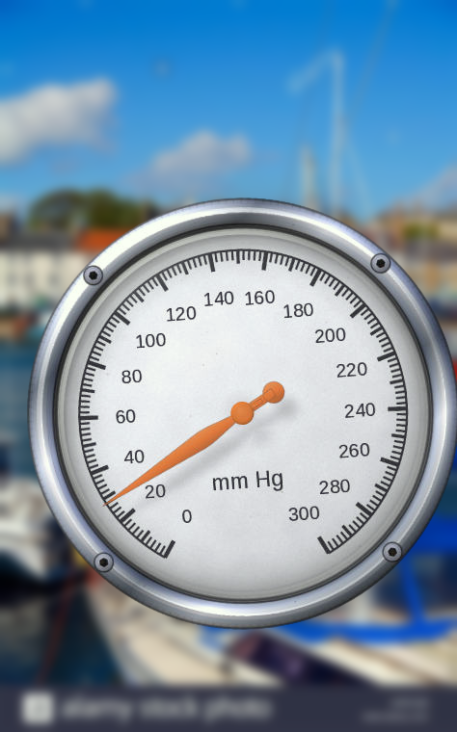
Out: 28
